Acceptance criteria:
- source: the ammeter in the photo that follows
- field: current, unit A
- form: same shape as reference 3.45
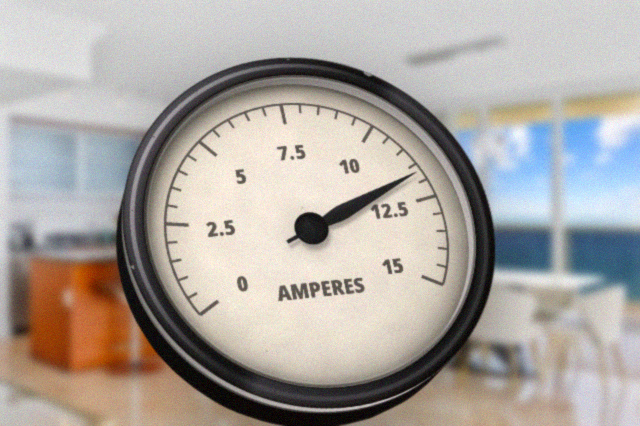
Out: 11.75
